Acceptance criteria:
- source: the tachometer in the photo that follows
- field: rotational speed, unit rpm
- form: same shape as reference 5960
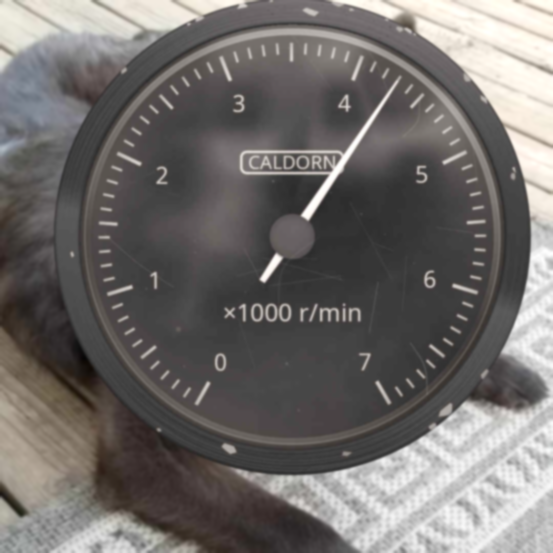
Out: 4300
